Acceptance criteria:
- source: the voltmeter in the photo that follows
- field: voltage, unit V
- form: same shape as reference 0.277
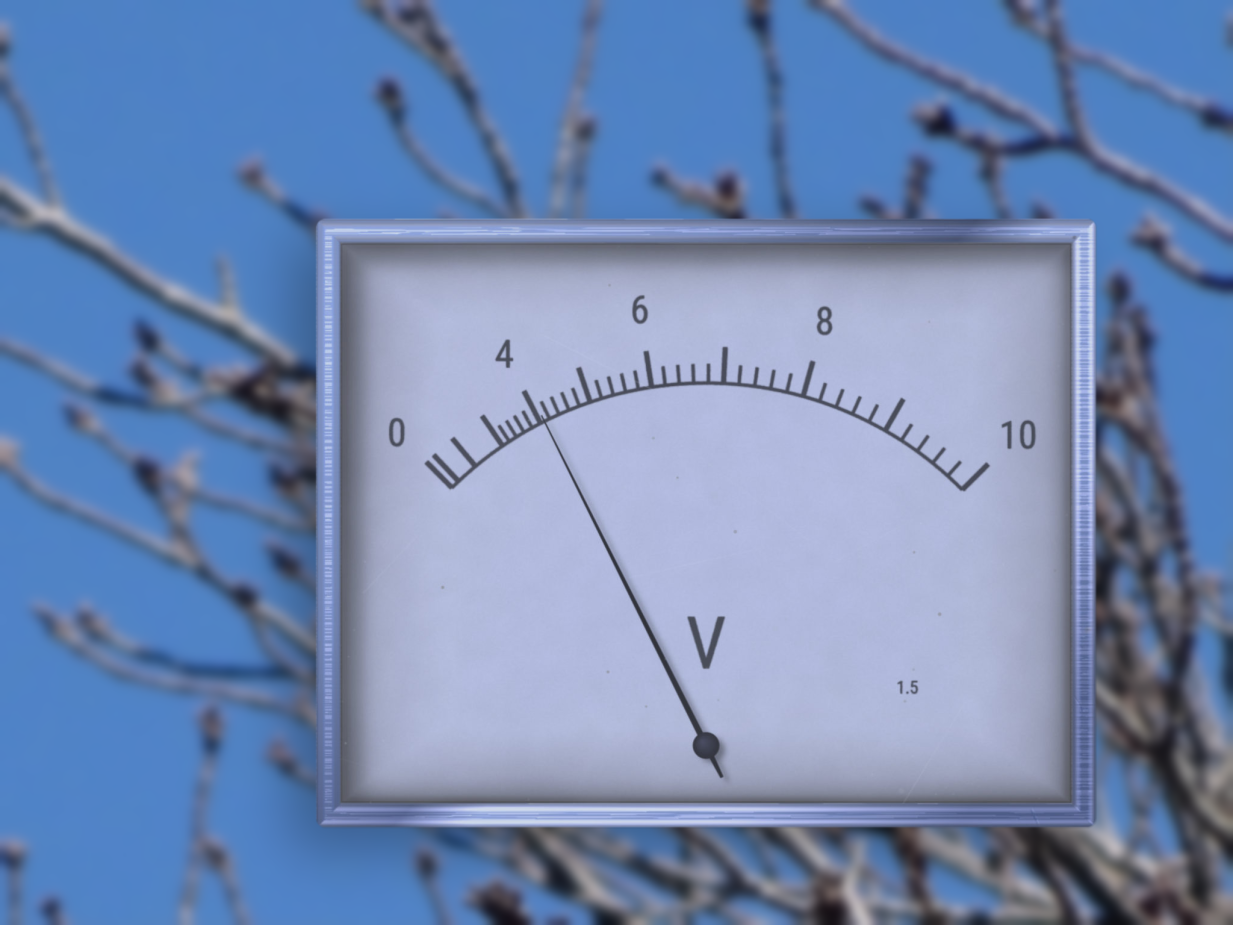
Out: 4.1
